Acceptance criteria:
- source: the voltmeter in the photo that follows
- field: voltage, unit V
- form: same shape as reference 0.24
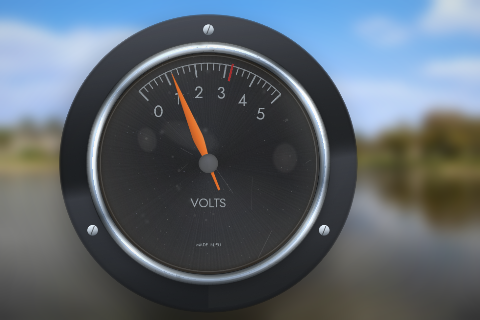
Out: 1.2
